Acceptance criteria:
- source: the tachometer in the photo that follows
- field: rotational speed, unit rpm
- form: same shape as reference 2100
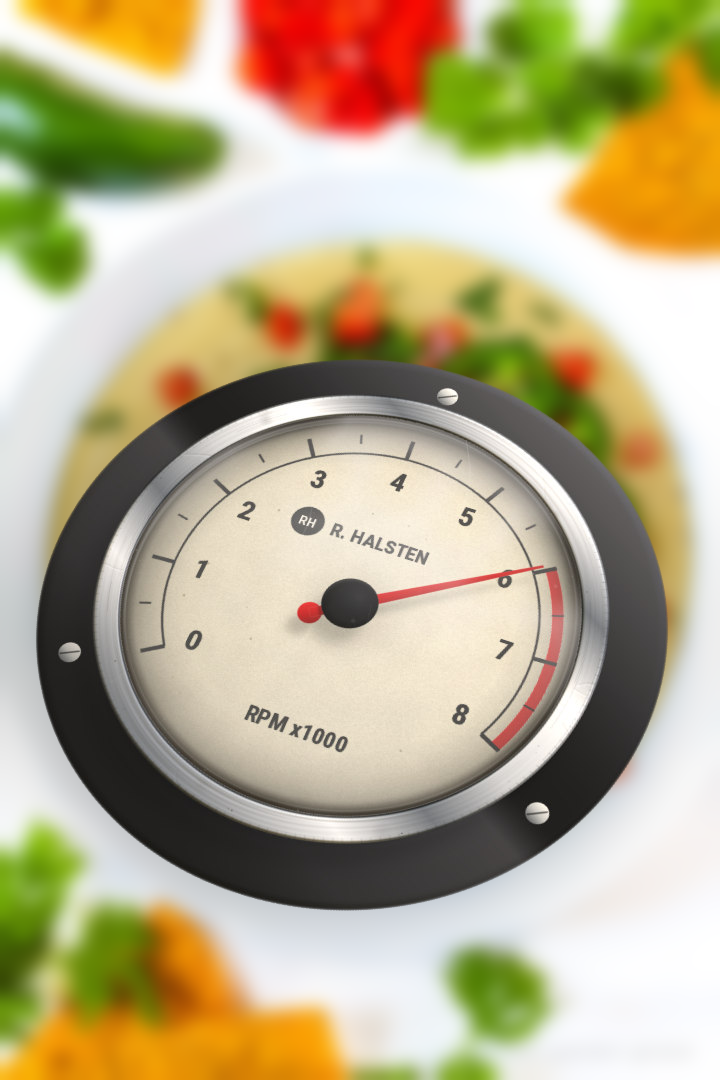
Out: 6000
